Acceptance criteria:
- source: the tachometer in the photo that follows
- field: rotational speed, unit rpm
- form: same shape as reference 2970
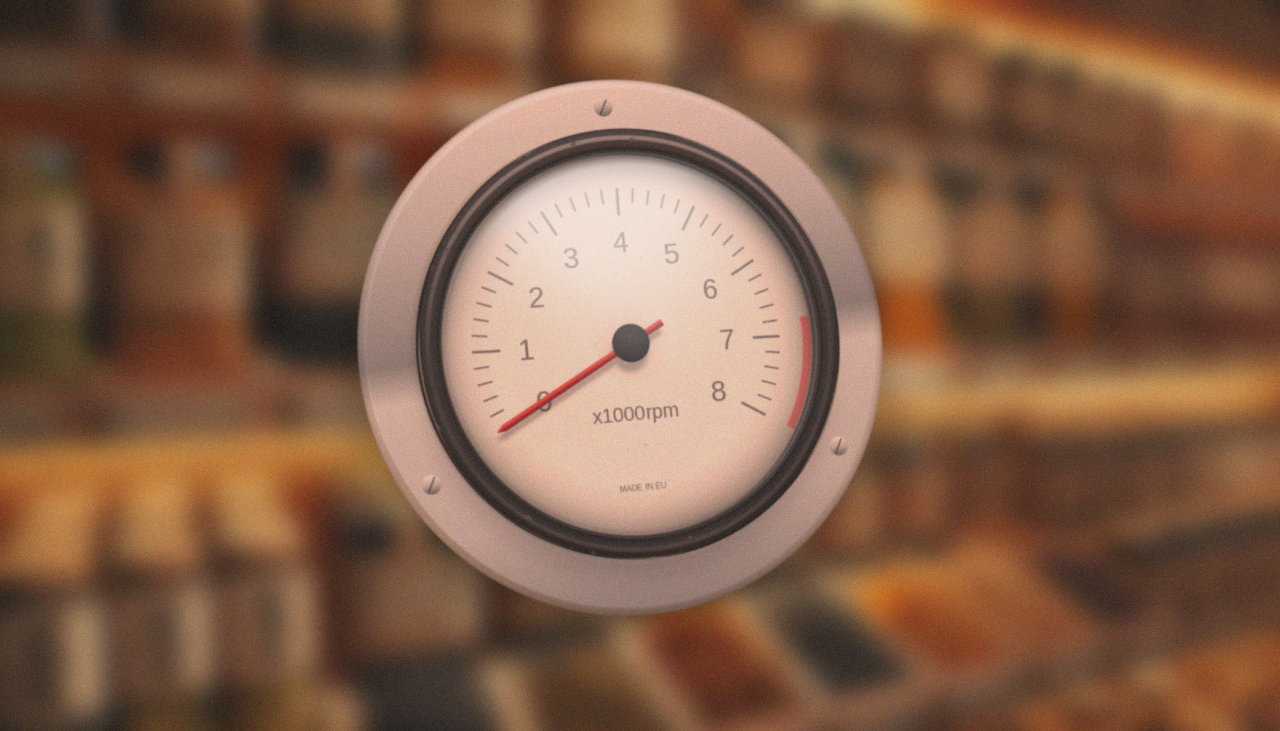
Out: 0
